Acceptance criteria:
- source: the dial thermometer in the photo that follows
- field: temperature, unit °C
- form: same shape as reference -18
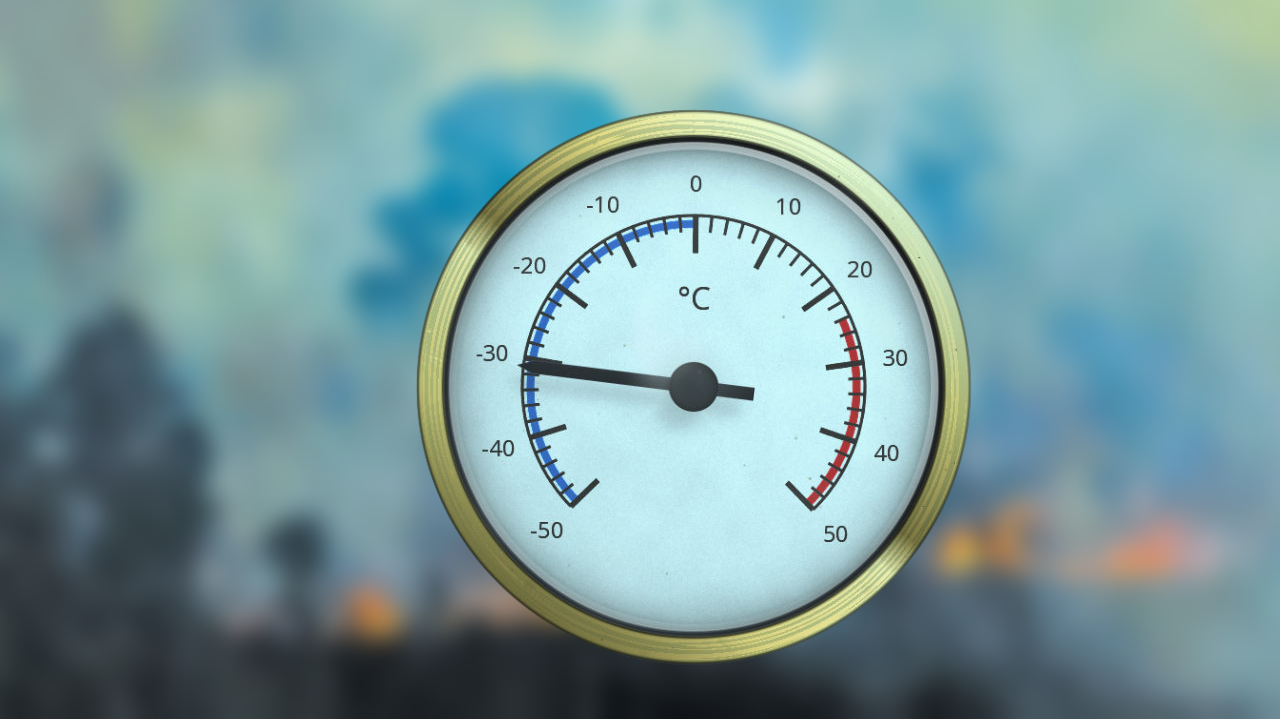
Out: -31
